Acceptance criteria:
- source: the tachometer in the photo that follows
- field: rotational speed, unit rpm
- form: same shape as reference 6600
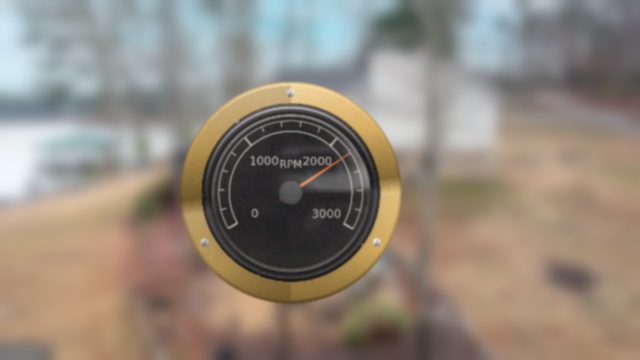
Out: 2200
